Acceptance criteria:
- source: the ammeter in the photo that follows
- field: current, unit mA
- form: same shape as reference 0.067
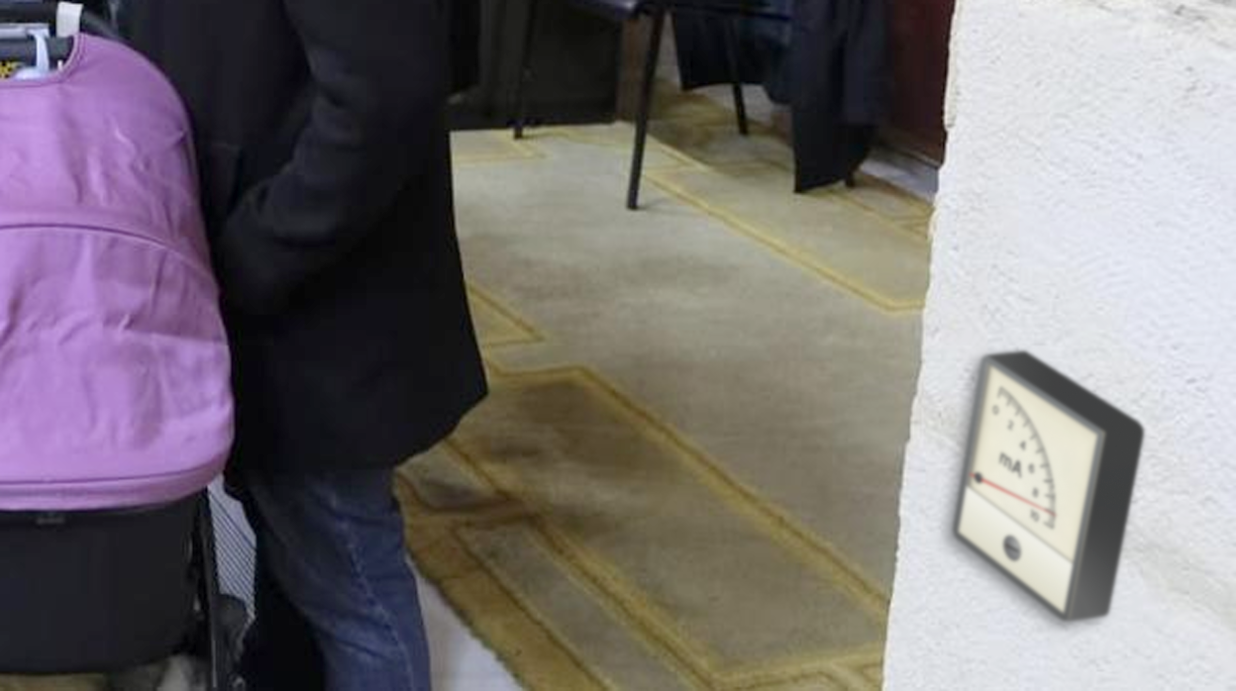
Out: 9
